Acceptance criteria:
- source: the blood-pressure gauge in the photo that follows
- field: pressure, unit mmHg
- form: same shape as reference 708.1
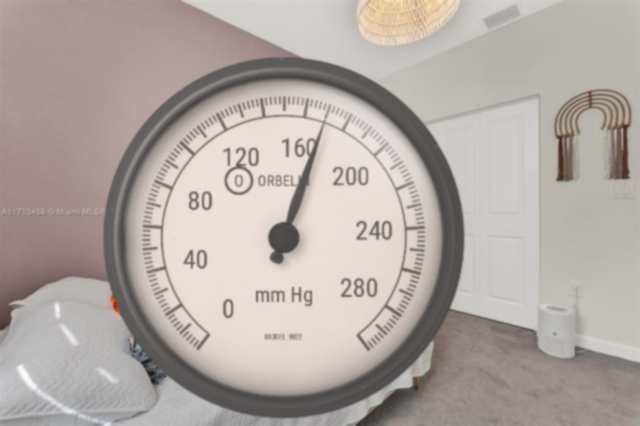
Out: 170
